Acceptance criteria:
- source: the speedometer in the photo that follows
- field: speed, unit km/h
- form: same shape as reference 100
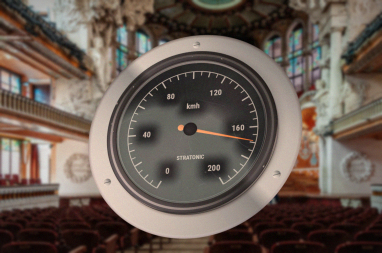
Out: 170
